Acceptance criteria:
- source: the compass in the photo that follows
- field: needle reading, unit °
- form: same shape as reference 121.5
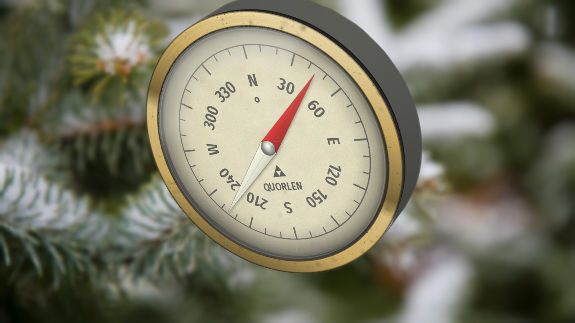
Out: 45
